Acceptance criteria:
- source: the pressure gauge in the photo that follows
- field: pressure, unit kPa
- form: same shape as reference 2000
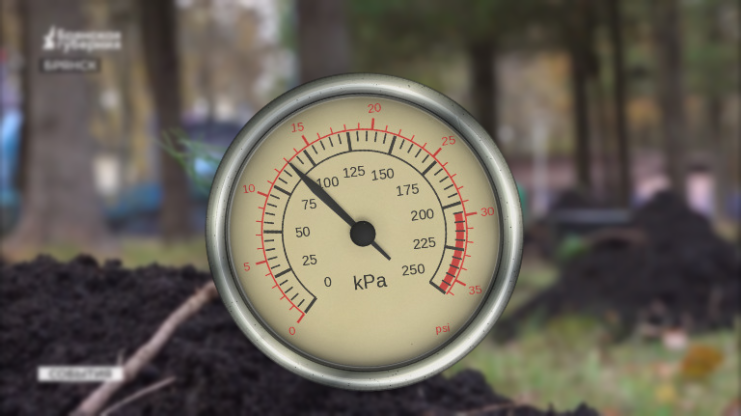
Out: 90
